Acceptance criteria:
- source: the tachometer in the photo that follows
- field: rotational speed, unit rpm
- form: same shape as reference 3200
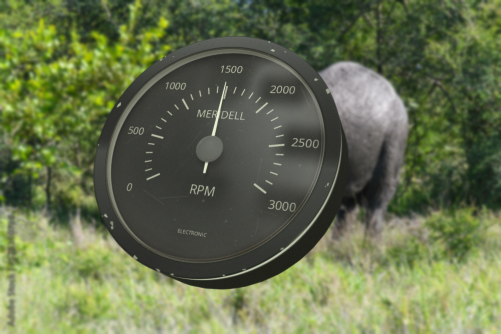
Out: 1500
